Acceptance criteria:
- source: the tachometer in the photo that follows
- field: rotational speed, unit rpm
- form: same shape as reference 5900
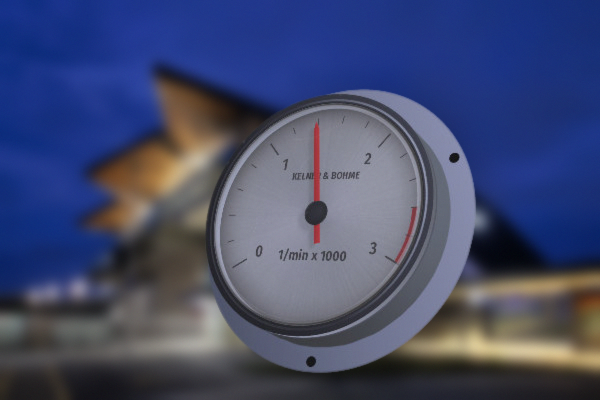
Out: 1400
